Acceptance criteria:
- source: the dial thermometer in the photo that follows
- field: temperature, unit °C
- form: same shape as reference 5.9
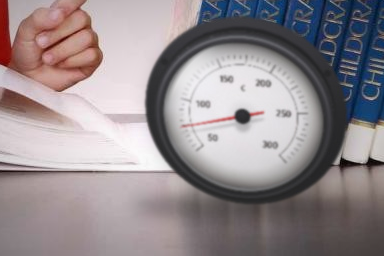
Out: 75
